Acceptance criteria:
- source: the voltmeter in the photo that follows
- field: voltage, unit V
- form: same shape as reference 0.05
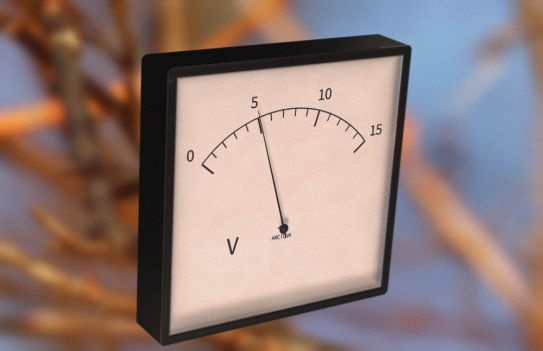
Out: 5
